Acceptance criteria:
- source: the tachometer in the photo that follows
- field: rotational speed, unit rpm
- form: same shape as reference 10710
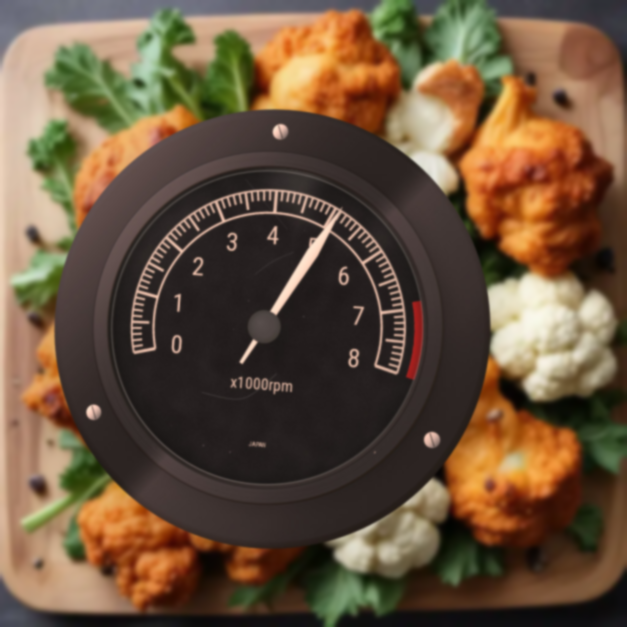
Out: 5100
